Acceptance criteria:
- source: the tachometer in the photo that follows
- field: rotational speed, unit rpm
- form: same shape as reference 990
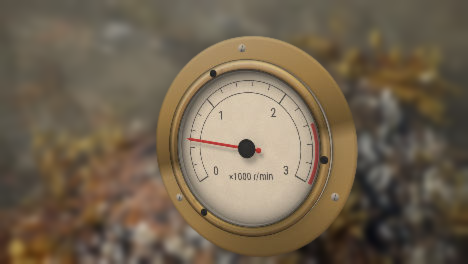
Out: 500
